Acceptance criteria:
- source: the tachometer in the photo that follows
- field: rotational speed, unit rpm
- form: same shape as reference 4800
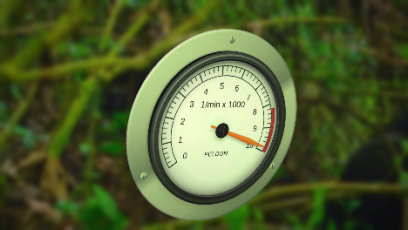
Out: 9800
